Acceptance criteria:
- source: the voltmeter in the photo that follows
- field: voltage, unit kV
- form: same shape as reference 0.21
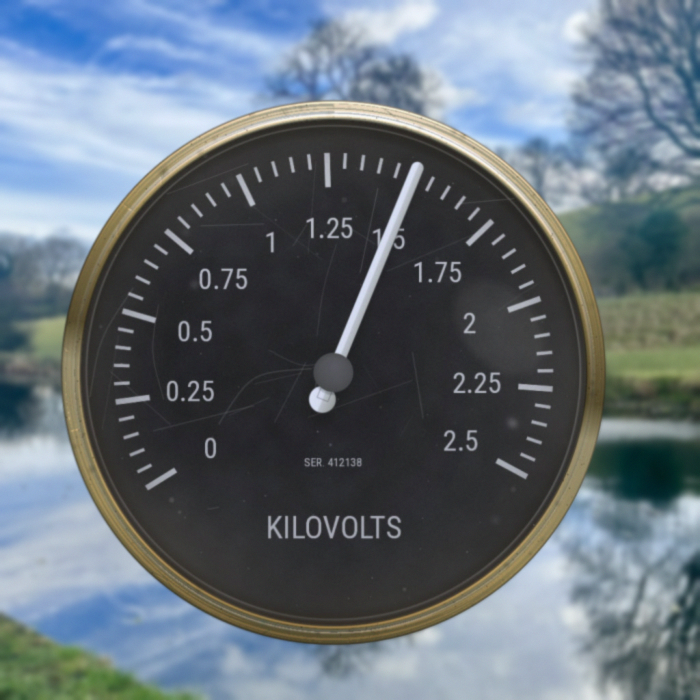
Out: 1.5
